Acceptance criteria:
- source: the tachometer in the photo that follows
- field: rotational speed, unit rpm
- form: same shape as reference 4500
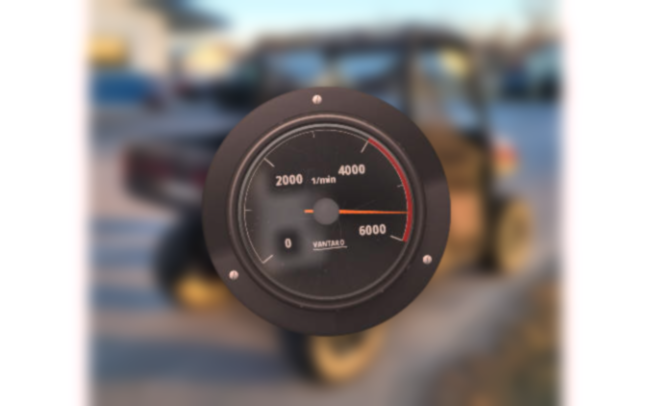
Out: 5500
